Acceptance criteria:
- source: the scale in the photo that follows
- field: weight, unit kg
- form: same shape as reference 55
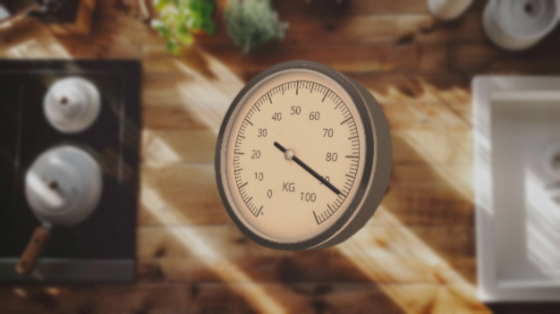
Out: 90
